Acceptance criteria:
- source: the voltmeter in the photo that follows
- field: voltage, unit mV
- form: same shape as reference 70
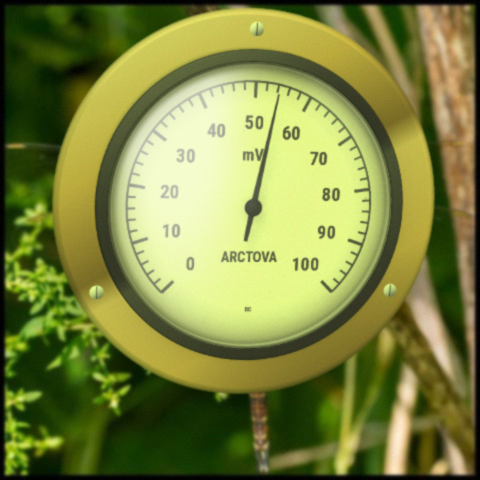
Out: 54
